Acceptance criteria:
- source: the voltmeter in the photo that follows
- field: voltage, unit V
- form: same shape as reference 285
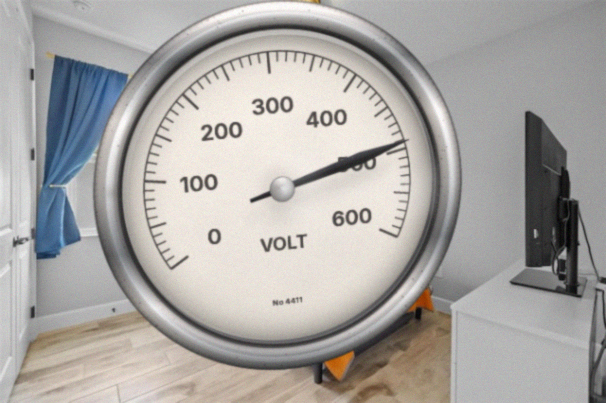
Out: 490
